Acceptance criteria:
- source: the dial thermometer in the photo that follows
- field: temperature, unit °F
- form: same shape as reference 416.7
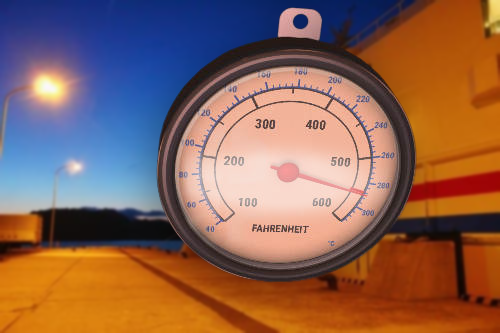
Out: 550
